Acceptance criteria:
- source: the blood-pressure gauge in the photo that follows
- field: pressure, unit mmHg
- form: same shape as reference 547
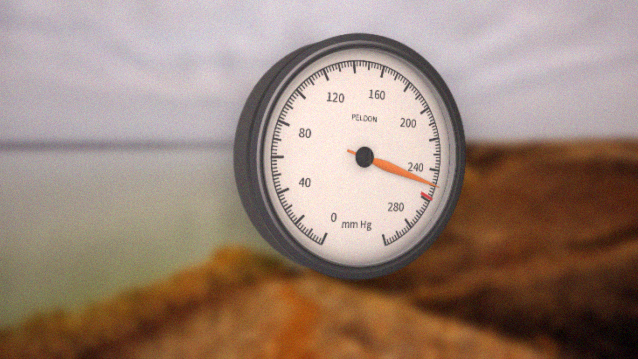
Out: 250
